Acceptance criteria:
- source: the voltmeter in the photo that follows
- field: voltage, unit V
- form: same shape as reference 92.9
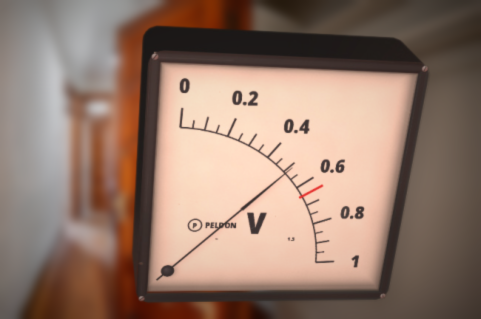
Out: 0.5
